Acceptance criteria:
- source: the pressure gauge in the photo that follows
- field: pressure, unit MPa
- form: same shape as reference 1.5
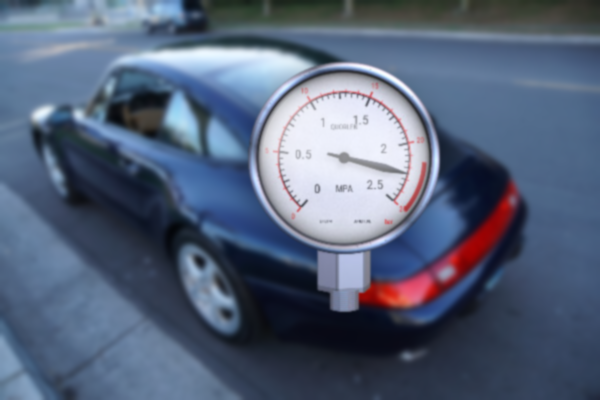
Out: 2.25
